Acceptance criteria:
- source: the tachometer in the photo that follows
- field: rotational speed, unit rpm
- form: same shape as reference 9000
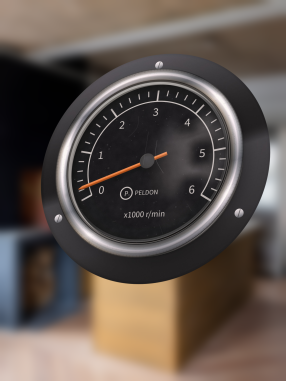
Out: 200
